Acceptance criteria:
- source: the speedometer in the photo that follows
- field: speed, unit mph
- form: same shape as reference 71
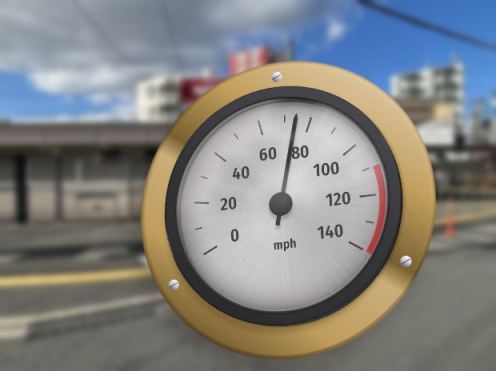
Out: 75
